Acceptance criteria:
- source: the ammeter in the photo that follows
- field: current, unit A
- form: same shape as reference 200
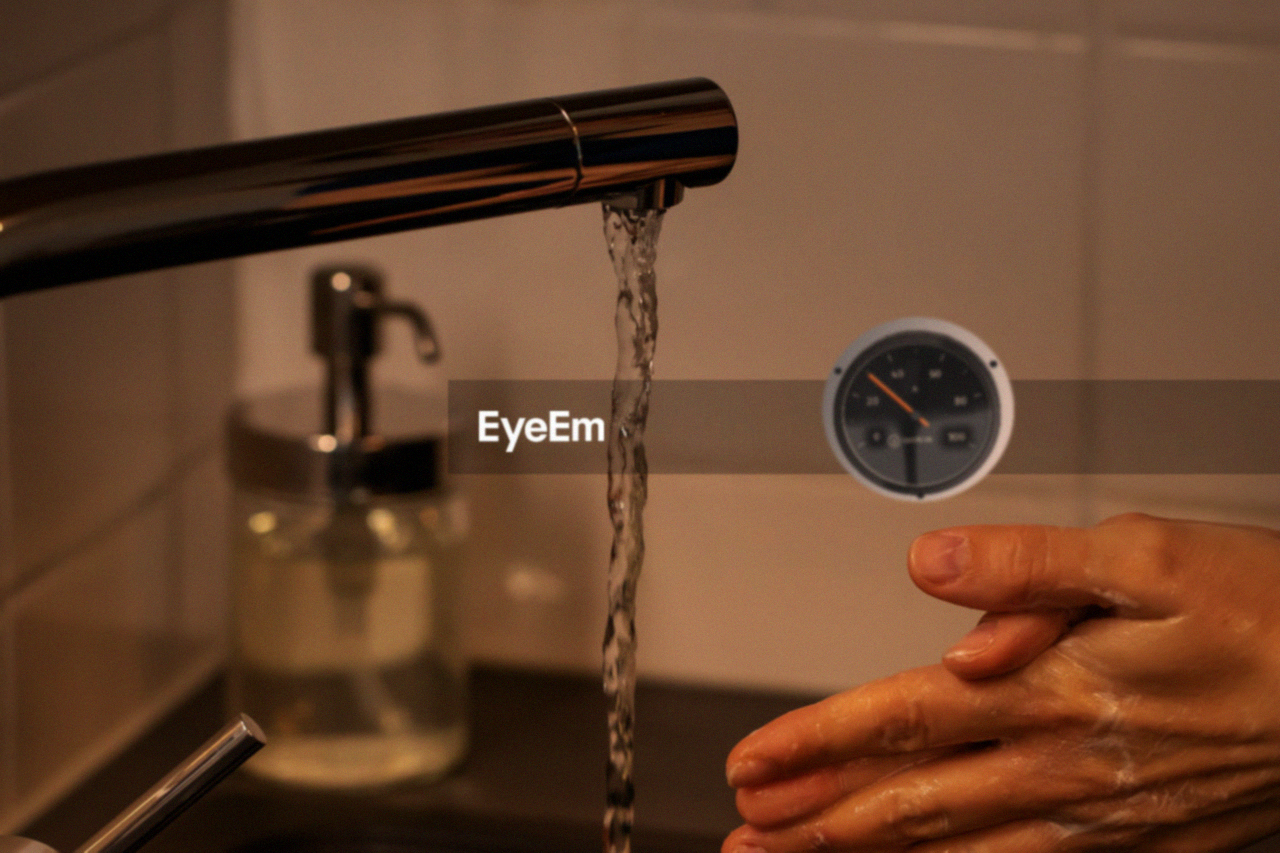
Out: 30
